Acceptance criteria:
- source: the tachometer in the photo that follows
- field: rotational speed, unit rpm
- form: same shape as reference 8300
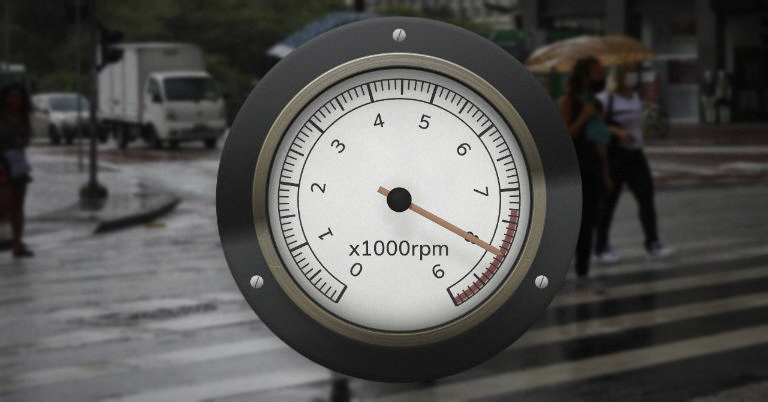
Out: 8000
